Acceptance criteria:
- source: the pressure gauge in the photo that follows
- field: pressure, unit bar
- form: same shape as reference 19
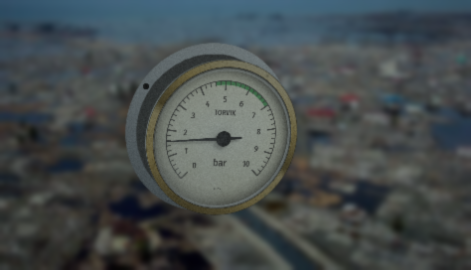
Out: 1.6
